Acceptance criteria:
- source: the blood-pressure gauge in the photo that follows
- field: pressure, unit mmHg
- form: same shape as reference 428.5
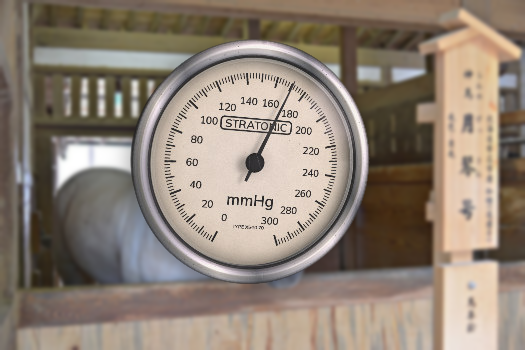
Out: 170
